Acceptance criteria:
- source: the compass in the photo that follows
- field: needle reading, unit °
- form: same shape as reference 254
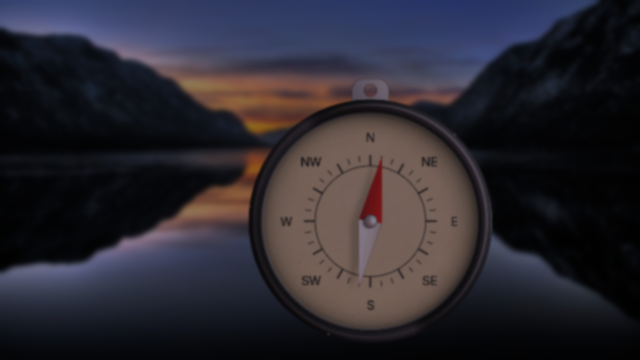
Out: 10
